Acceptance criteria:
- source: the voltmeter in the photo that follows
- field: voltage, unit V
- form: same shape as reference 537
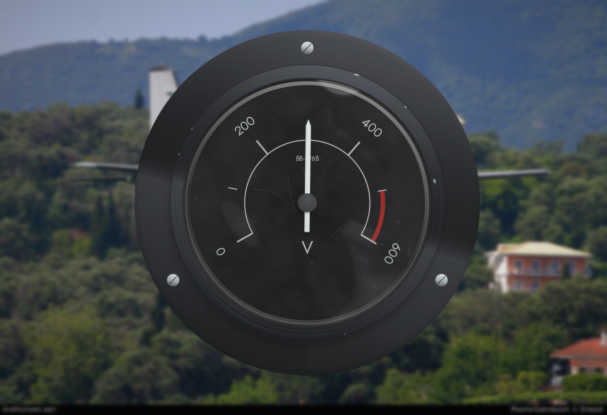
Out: 300
